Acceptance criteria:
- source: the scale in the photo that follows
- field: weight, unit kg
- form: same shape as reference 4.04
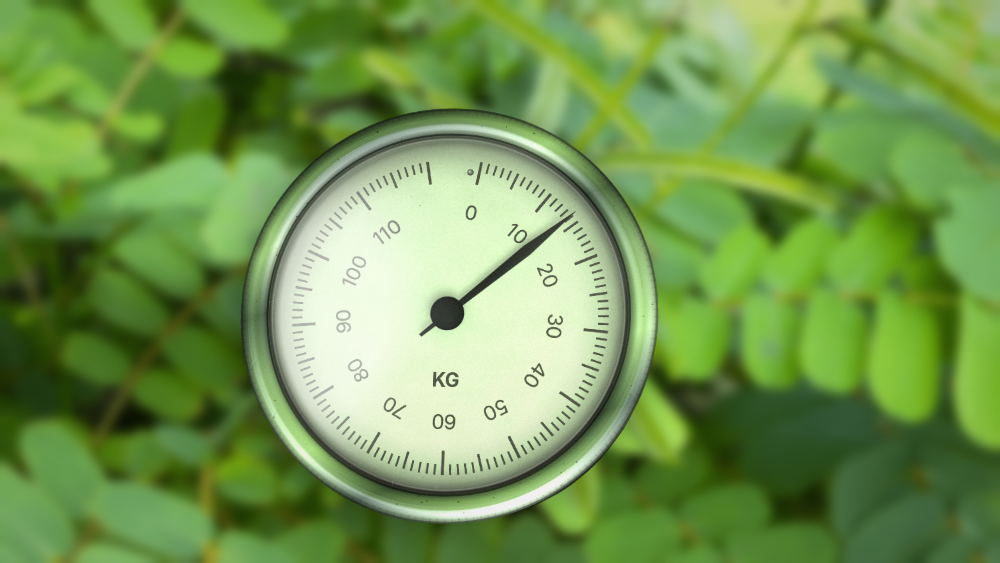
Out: 14
